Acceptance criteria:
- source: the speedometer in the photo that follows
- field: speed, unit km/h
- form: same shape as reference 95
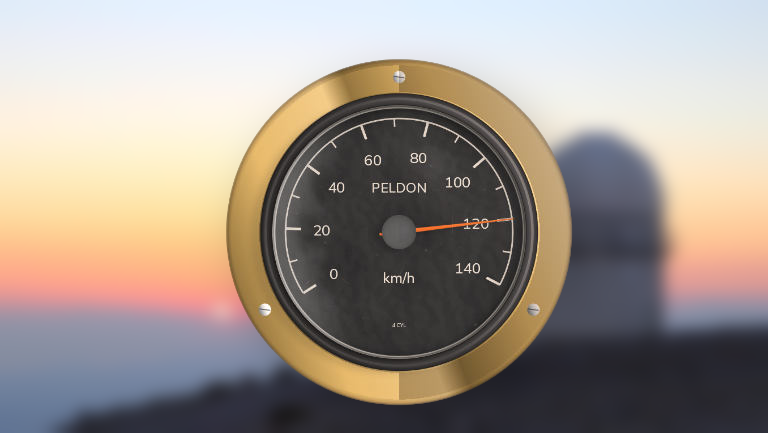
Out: 120
